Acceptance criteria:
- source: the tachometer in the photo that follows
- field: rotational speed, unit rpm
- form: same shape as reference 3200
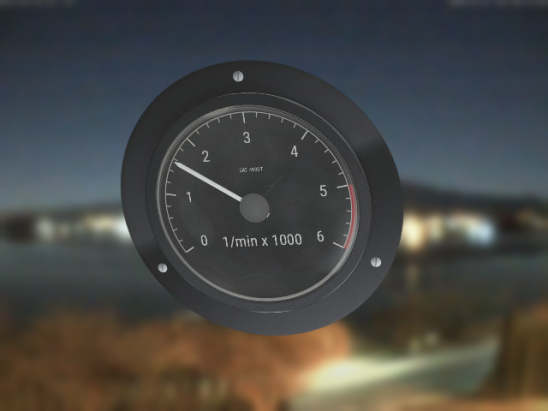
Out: 1600
